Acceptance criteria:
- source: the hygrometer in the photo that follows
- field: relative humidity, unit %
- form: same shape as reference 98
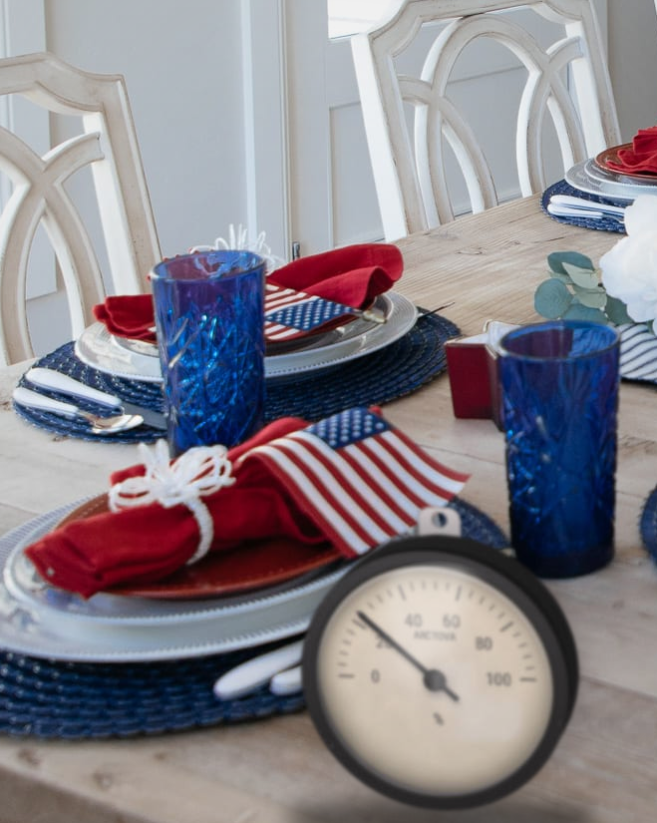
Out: 24
